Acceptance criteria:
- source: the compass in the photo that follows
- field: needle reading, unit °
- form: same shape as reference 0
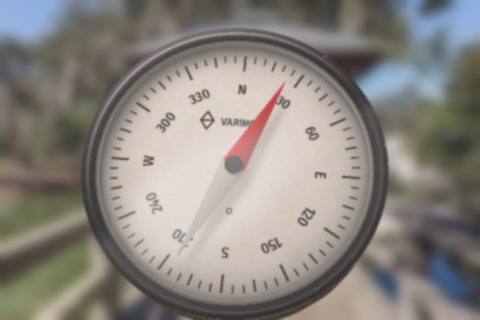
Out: 25
